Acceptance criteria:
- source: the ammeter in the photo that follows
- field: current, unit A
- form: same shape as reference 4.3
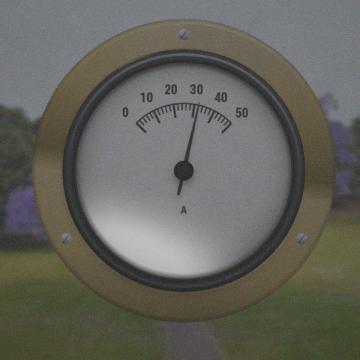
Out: 32
